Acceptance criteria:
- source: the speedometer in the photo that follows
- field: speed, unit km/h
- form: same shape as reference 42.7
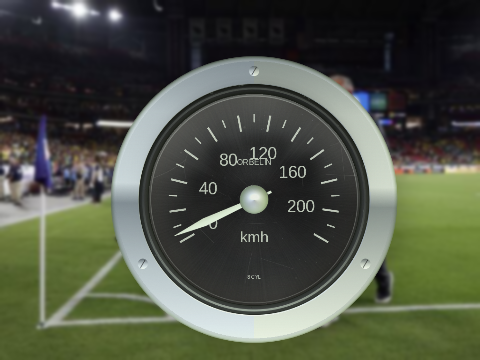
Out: 5
